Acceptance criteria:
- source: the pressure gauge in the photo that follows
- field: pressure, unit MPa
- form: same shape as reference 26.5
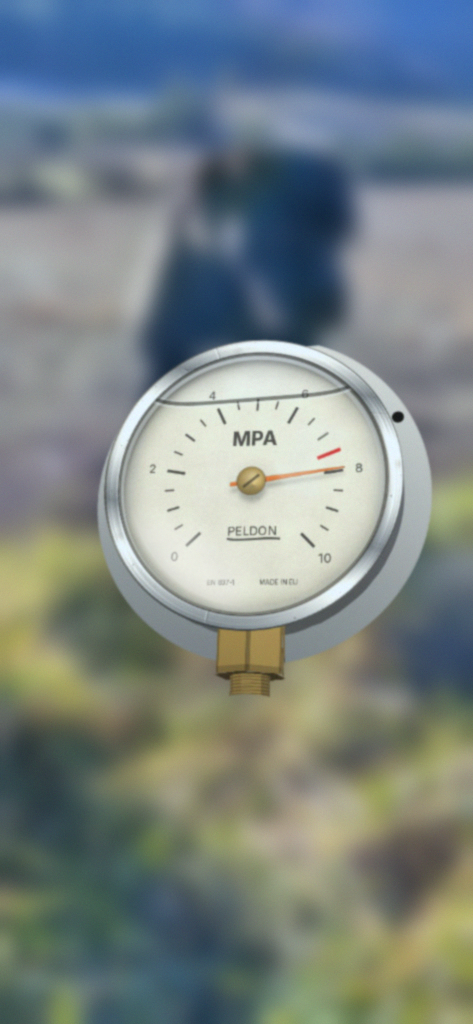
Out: 8
